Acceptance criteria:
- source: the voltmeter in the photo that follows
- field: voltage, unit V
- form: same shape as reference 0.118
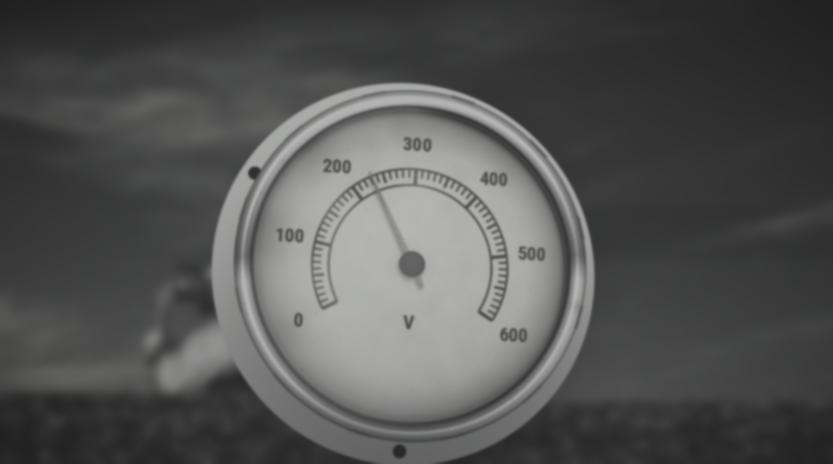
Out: 230
